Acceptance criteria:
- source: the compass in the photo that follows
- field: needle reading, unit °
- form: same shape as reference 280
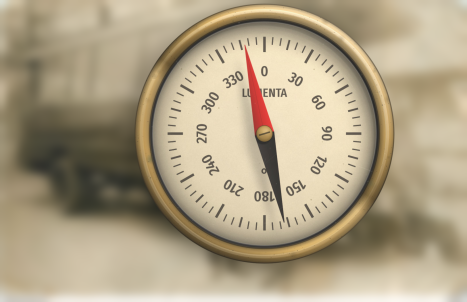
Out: 347.5
